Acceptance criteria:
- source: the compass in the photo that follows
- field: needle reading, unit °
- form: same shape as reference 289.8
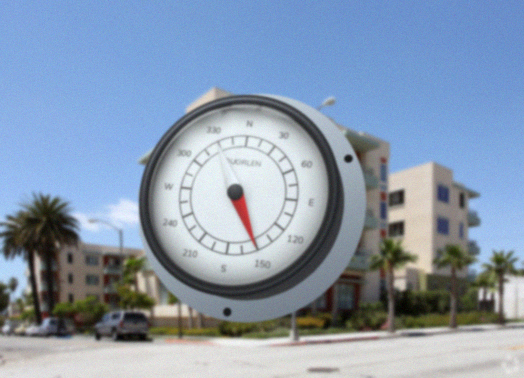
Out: 150
